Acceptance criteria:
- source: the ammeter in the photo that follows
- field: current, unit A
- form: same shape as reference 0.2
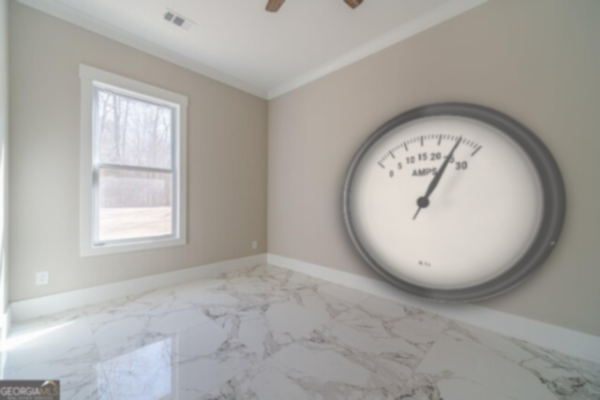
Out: 25
